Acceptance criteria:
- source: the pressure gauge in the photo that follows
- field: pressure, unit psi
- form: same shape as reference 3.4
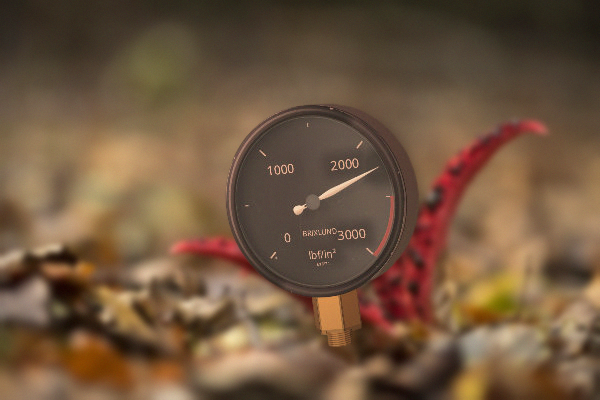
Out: 2250
